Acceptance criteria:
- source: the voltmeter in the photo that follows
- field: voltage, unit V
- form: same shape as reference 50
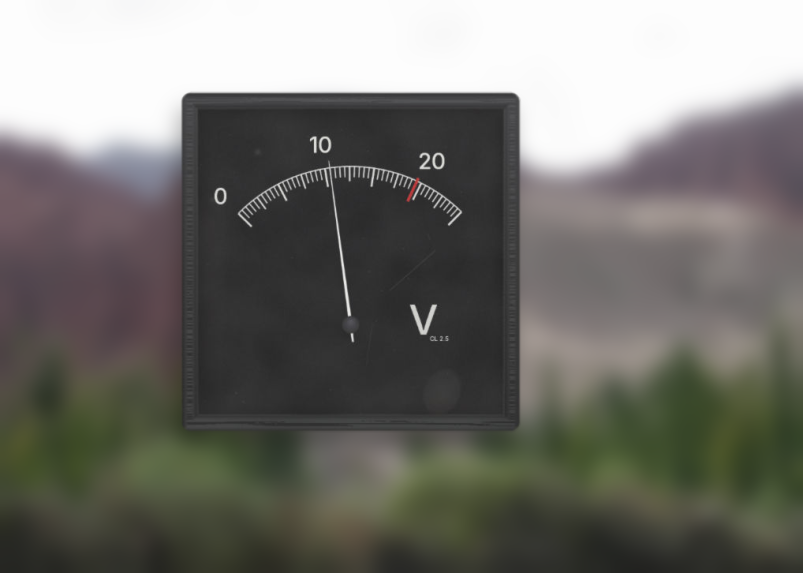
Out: 10.5
